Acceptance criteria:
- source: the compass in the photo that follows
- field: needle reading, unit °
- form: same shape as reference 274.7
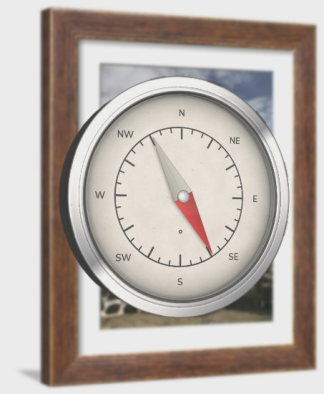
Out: 150
